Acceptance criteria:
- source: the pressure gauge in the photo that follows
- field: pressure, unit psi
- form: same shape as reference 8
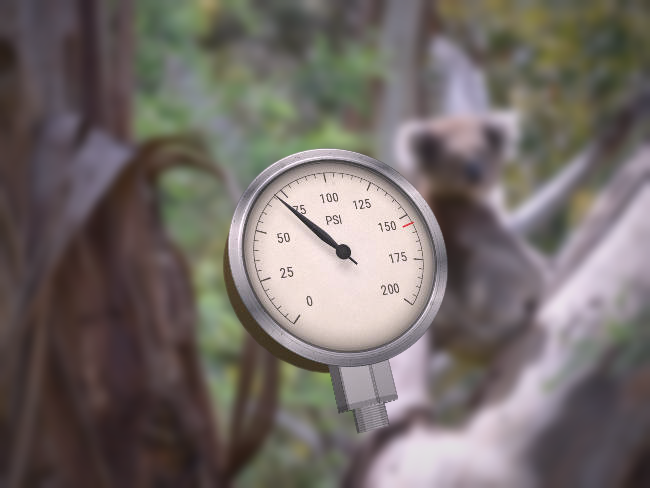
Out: 70
